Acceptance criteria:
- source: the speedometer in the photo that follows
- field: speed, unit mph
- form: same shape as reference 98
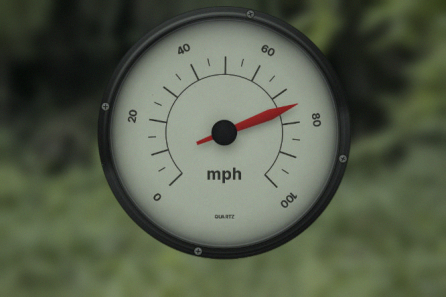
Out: 75
